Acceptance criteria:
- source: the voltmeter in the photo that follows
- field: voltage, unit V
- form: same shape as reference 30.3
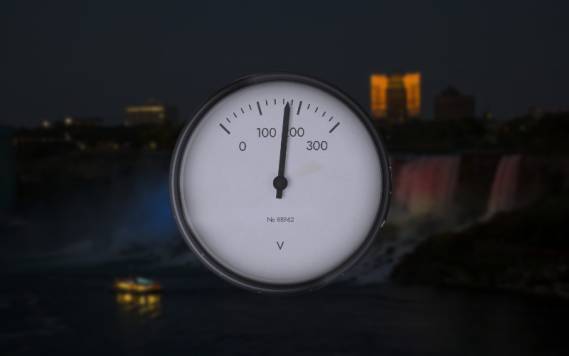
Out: 170
